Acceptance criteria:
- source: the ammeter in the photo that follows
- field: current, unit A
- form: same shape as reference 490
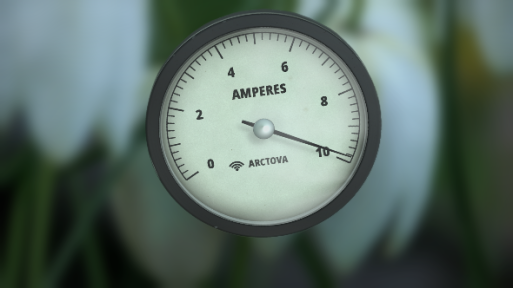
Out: 9.8
